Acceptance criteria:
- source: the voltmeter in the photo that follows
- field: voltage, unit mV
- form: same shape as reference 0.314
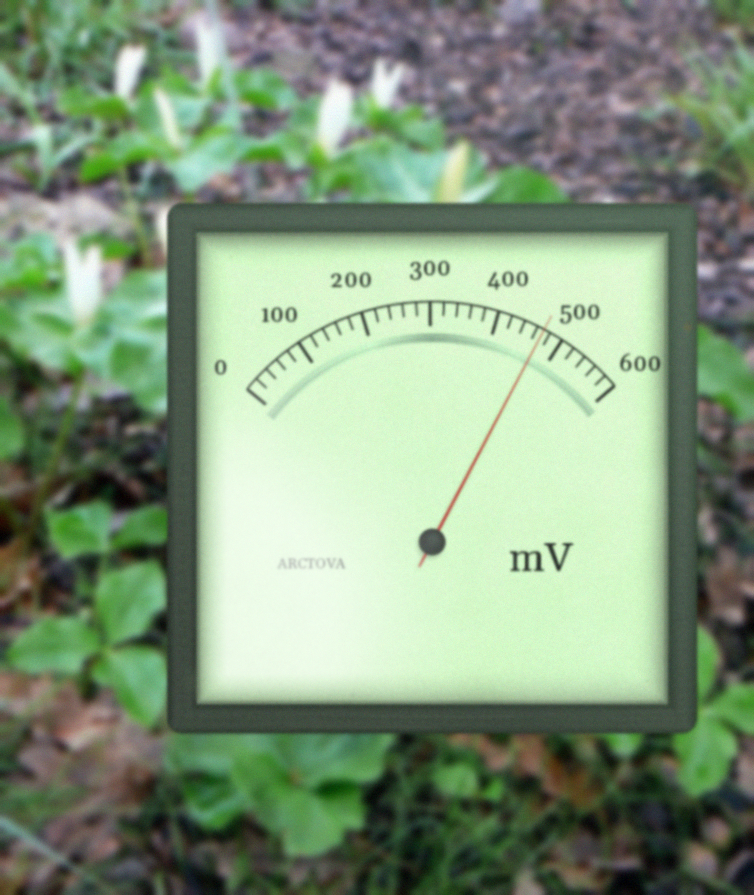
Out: 470
